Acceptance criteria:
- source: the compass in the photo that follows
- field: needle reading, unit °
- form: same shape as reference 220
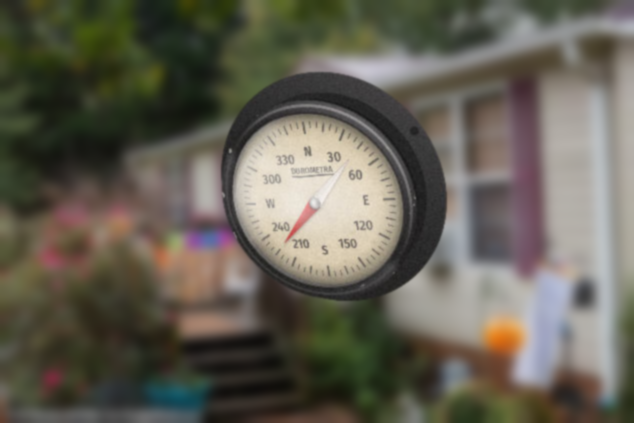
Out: 225
